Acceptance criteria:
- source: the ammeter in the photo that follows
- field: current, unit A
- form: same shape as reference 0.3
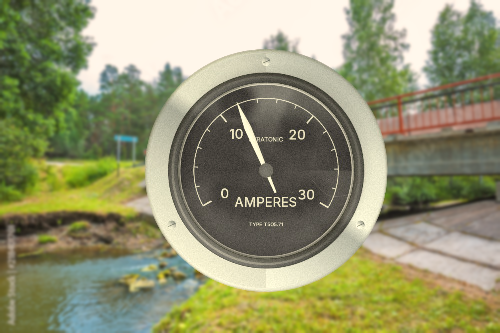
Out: 12
